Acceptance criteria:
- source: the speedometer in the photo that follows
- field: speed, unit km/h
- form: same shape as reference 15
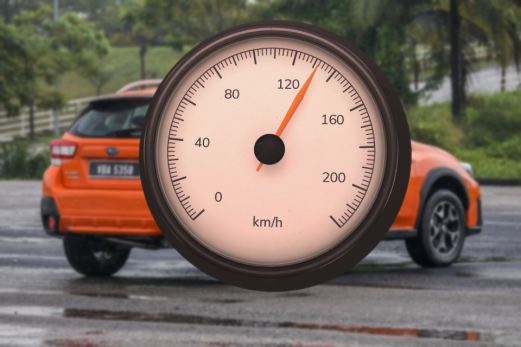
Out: 132
